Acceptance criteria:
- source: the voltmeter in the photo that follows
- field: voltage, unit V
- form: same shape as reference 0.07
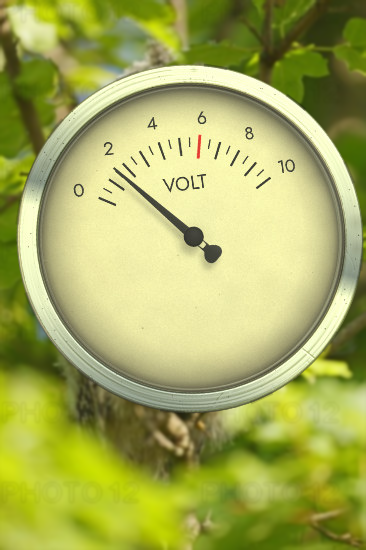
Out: 1.5
